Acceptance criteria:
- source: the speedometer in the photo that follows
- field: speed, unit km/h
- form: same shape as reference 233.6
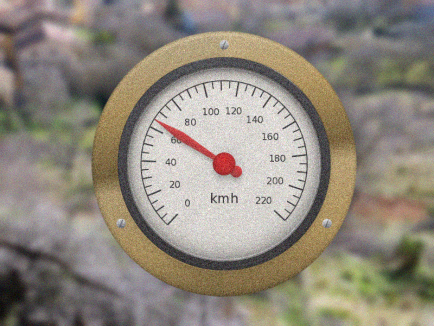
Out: 65
